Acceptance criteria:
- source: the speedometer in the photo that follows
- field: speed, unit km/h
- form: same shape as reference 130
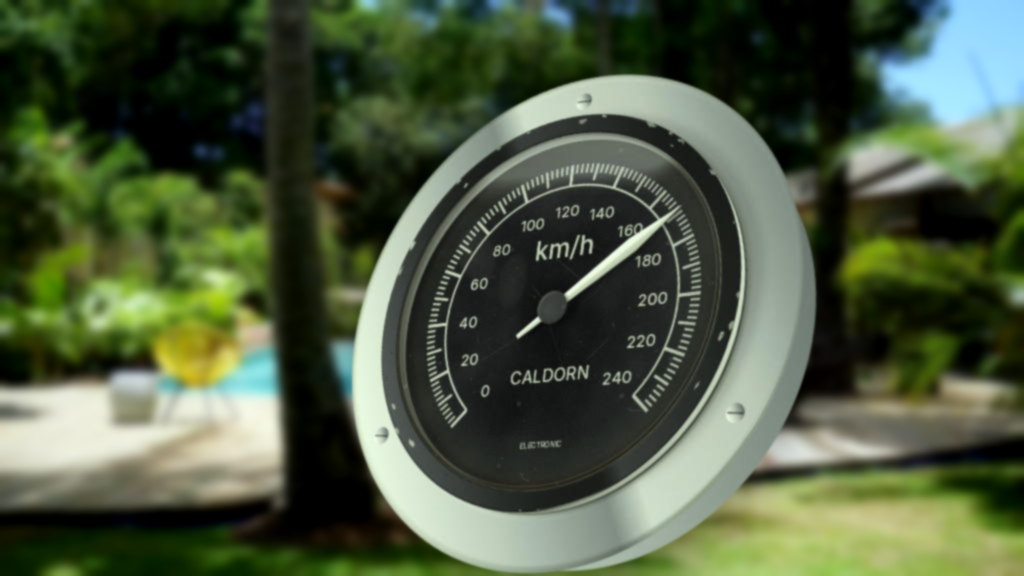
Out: 170
